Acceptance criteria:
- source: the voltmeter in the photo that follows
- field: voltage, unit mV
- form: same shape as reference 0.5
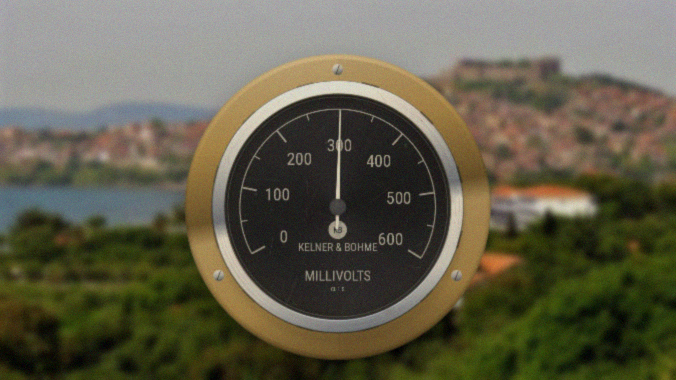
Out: 300
